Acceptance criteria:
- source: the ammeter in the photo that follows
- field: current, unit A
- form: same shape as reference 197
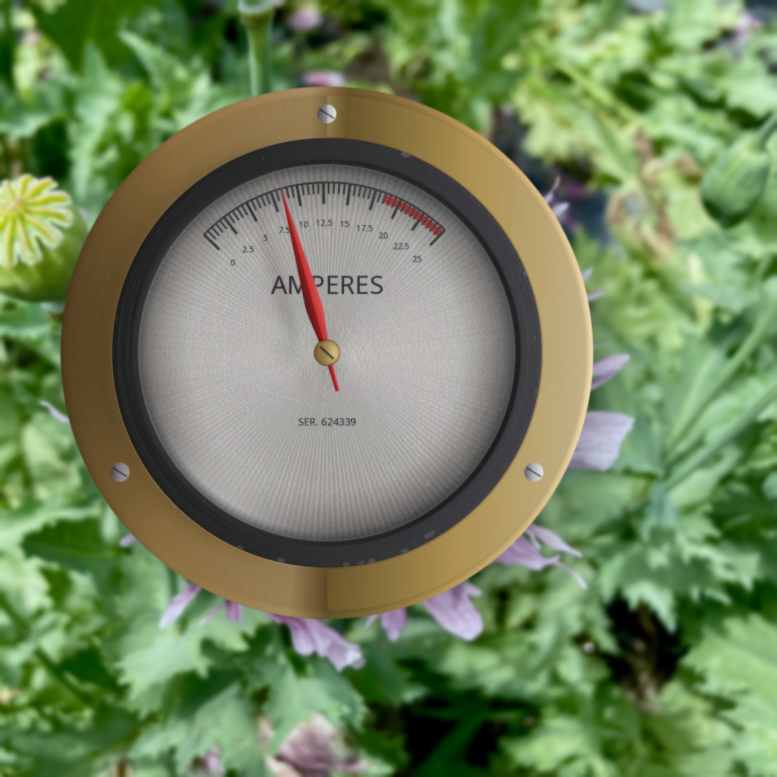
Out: 8.5
